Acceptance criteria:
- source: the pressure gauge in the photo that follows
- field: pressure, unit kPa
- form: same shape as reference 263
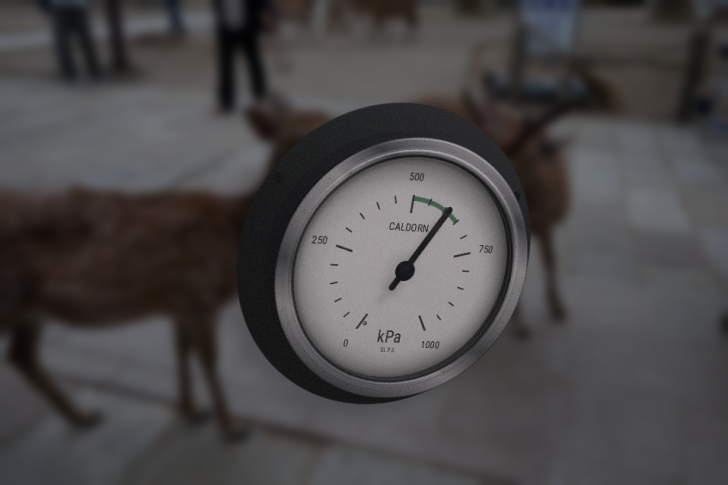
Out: 600
